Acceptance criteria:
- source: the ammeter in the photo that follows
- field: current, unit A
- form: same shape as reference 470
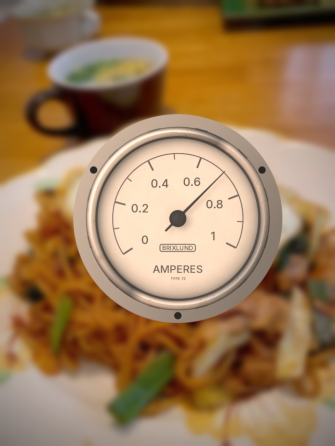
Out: 0.7
